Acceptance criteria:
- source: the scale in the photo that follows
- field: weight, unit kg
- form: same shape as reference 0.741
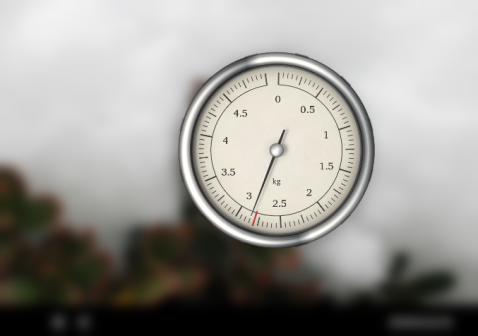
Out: 2.85
